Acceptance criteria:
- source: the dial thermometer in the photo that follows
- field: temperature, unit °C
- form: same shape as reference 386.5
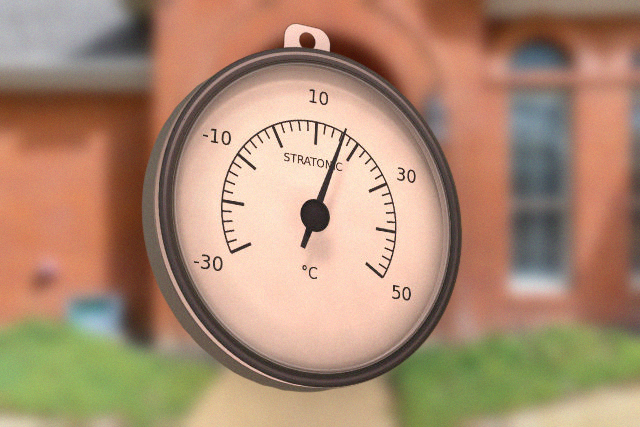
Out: 16
